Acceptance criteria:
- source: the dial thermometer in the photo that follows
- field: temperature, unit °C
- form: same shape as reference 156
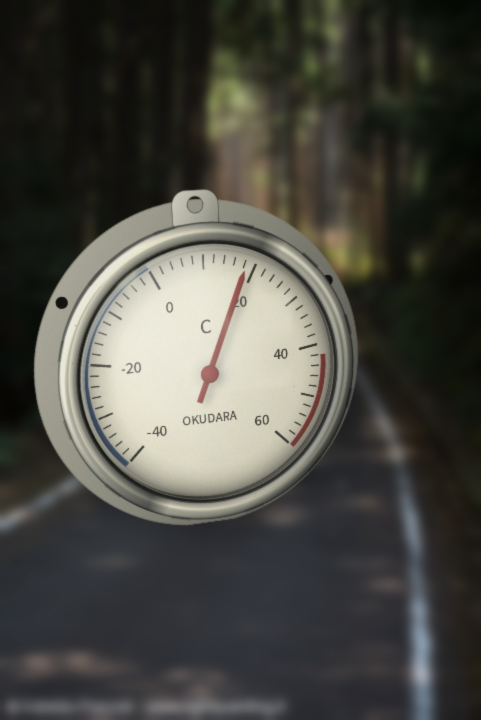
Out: 18
